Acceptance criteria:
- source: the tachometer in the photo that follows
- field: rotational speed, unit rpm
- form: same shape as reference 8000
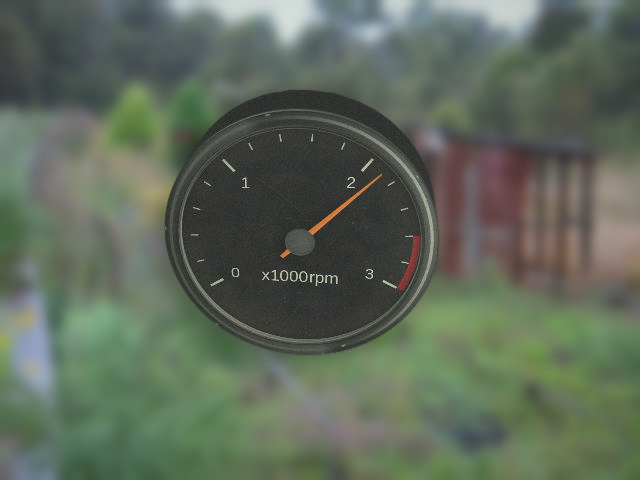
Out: 2100
